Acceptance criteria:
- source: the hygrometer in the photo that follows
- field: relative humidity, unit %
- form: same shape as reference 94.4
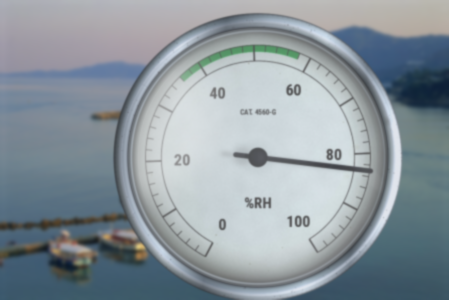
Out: 83
